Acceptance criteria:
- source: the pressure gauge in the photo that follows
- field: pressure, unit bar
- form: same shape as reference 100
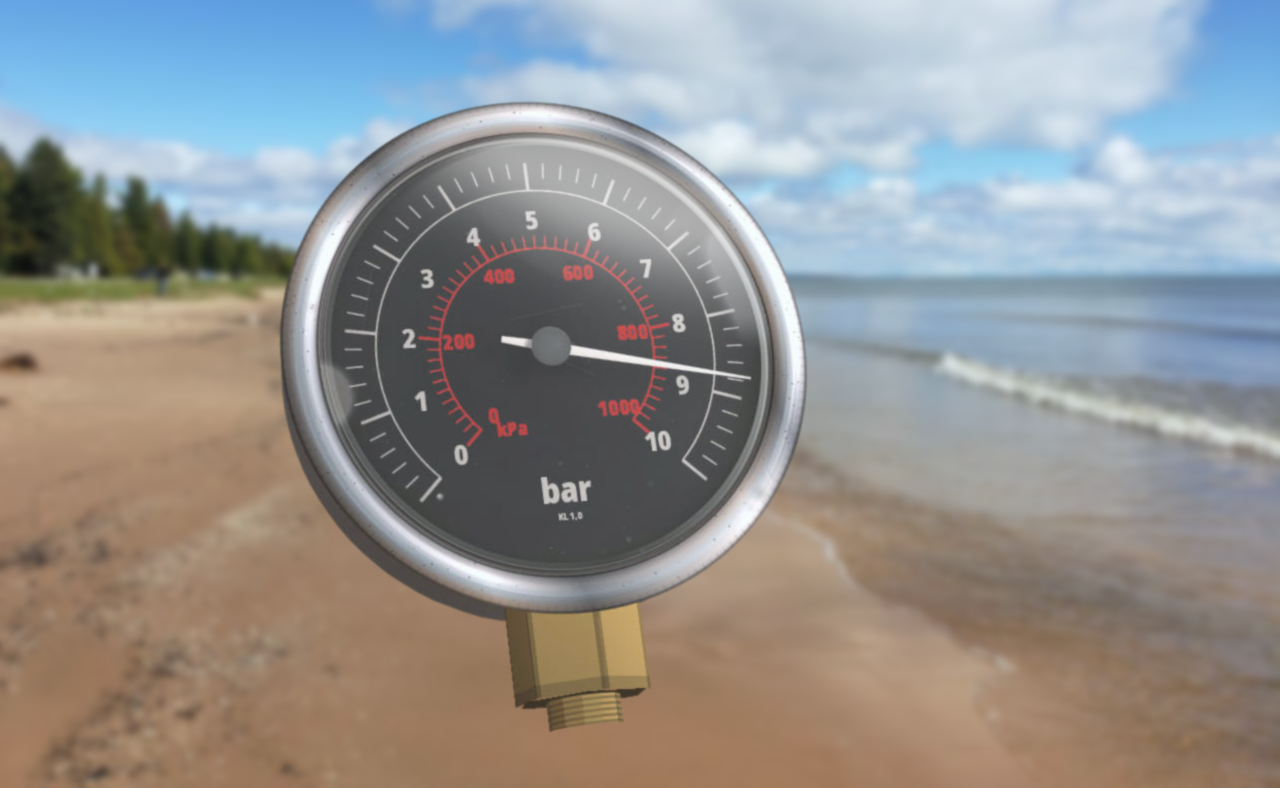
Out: 8.8
